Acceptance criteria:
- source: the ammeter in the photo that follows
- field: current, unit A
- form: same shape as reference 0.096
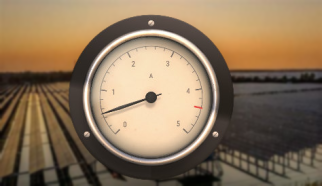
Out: 0.5
